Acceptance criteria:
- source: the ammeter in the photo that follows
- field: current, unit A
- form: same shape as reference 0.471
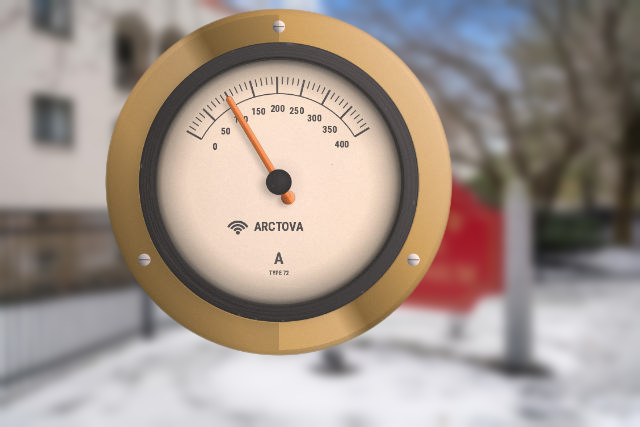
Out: 100
